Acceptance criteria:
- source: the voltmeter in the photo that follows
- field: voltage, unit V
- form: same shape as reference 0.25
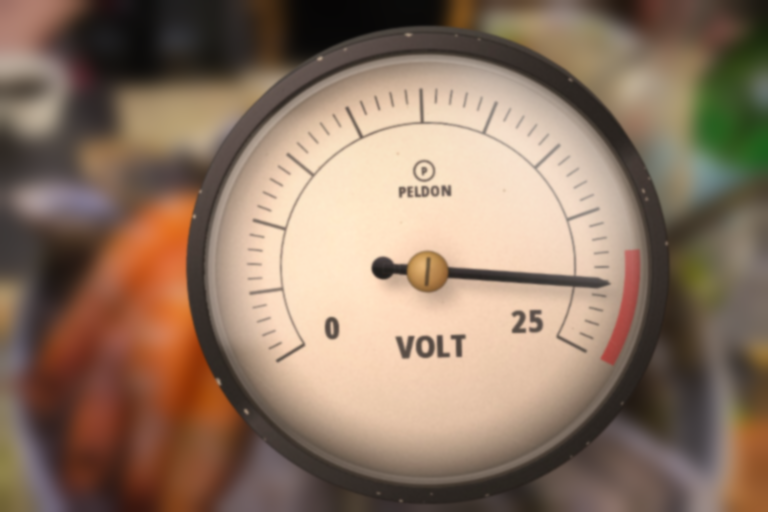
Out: 22.5
